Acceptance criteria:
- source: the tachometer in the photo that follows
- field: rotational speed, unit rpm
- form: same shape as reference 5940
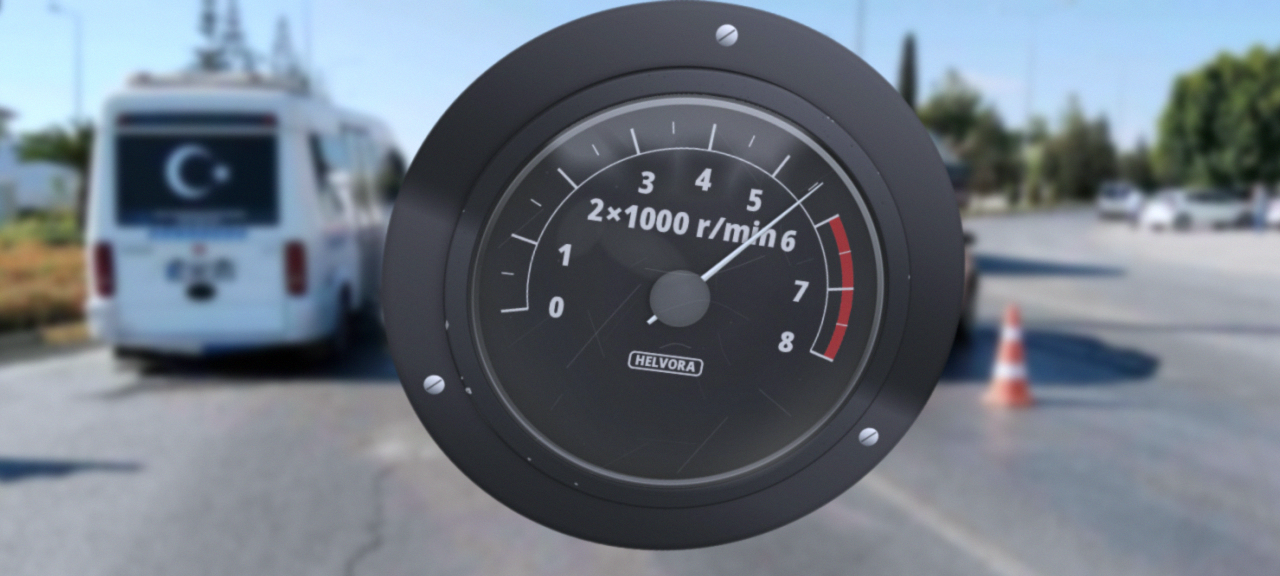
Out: 5500
